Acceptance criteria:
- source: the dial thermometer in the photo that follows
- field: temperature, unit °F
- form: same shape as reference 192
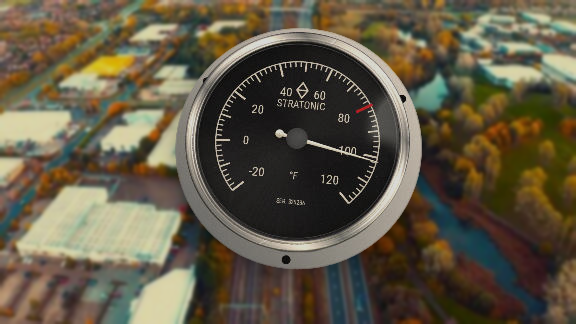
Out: 102
